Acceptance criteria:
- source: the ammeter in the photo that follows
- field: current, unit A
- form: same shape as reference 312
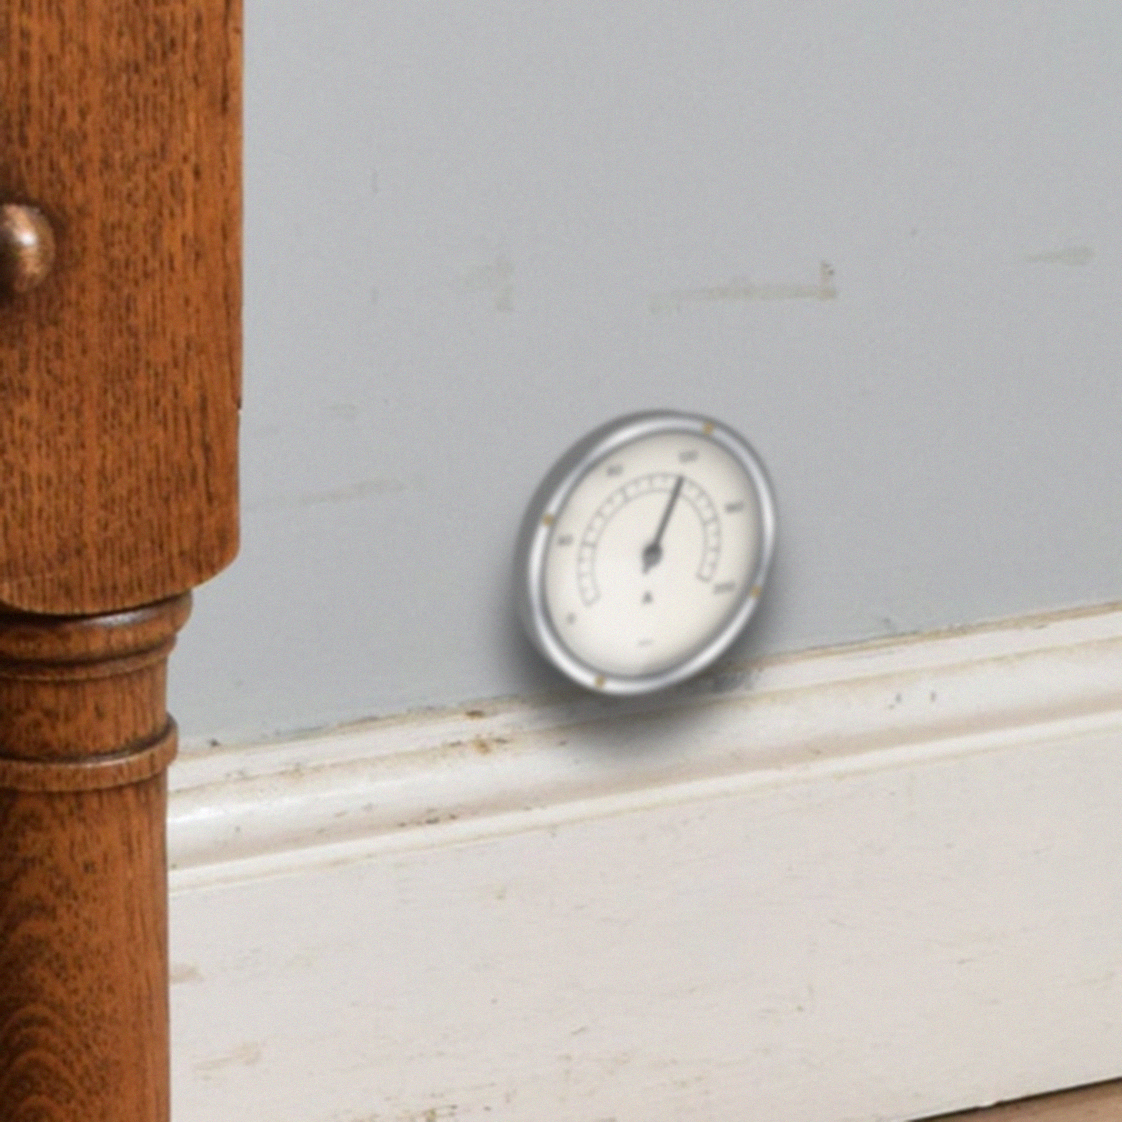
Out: 120
